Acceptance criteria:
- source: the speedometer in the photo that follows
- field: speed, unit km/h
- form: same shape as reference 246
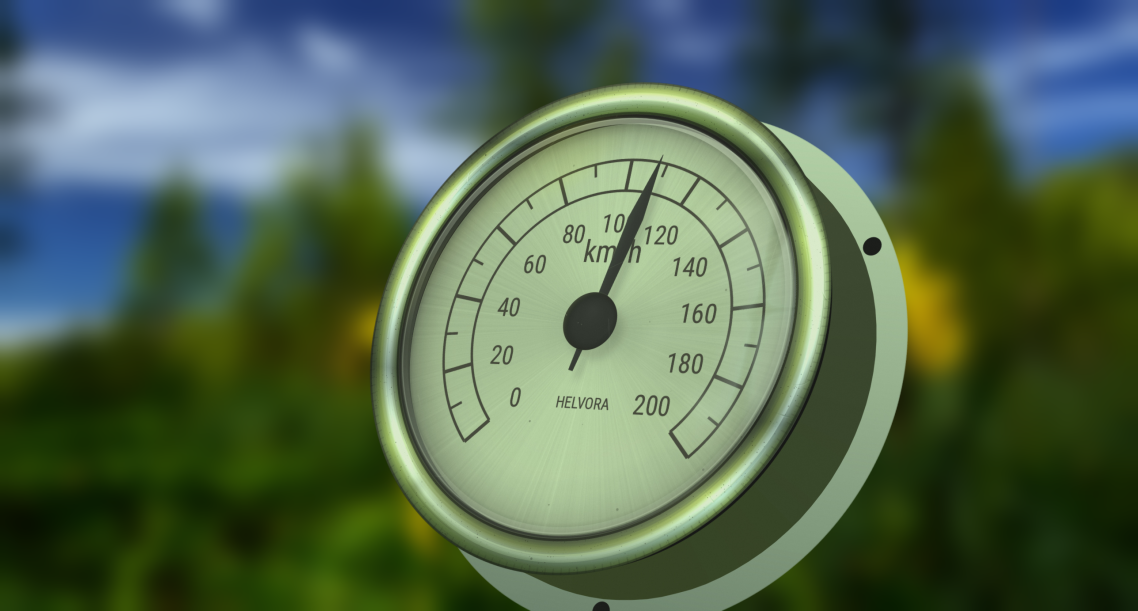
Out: 110
